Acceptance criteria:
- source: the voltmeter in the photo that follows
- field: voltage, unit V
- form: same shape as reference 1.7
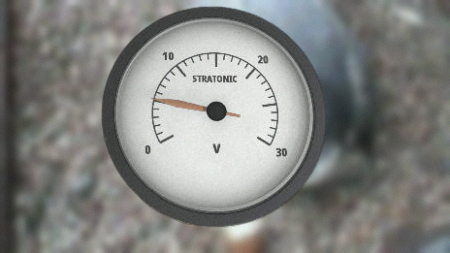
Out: 5
